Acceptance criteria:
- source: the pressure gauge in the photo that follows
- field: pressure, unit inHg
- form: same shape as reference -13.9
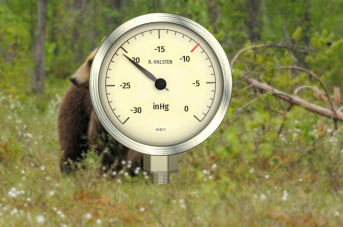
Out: -20.5
